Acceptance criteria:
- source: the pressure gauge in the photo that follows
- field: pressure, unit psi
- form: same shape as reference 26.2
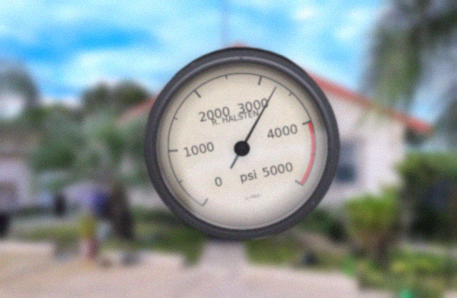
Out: 3250
